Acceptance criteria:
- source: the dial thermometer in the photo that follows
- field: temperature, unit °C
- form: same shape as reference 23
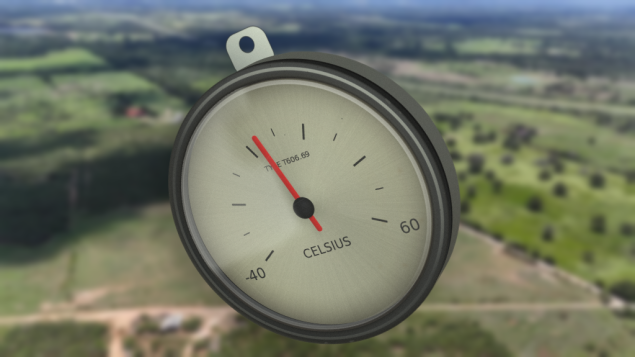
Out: 5
